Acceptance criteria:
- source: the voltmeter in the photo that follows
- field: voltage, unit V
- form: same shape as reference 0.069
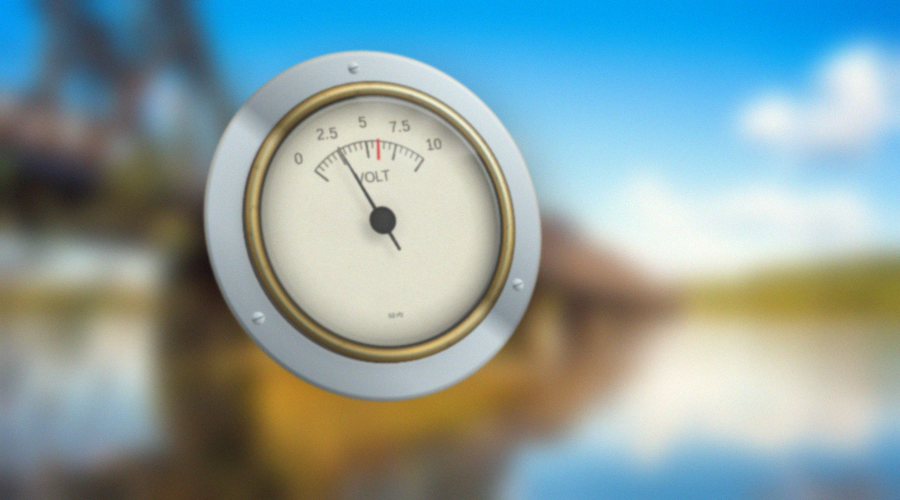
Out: 2.5
